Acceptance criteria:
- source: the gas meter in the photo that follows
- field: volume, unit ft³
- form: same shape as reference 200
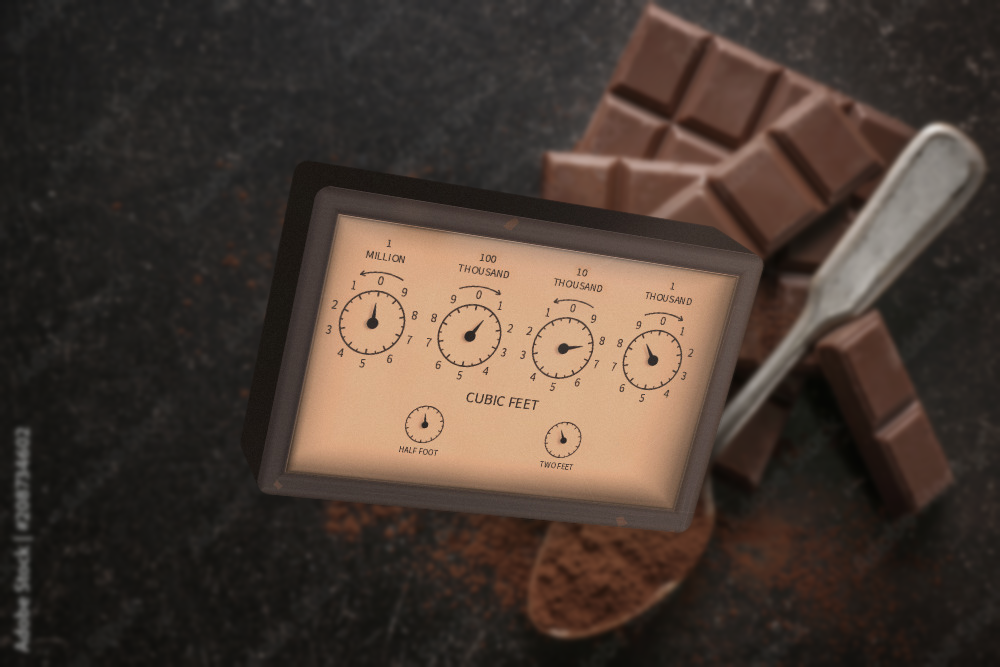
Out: 7900
